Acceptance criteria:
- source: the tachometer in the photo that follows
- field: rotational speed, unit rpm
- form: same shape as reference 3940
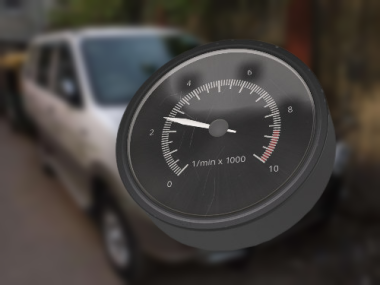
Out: 2500
